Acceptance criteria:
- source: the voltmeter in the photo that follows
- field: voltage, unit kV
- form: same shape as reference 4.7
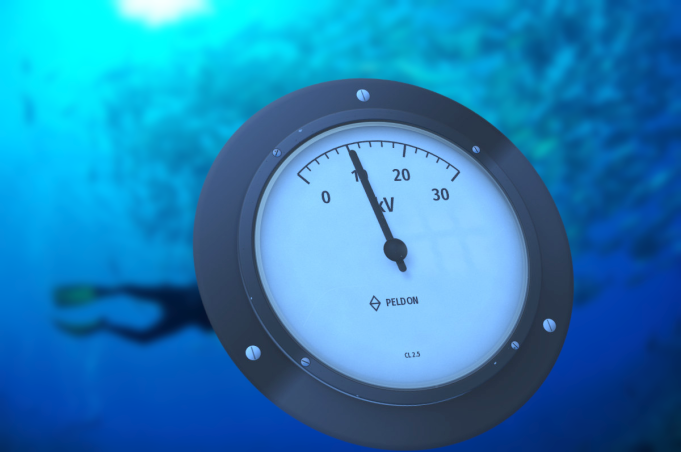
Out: 10
